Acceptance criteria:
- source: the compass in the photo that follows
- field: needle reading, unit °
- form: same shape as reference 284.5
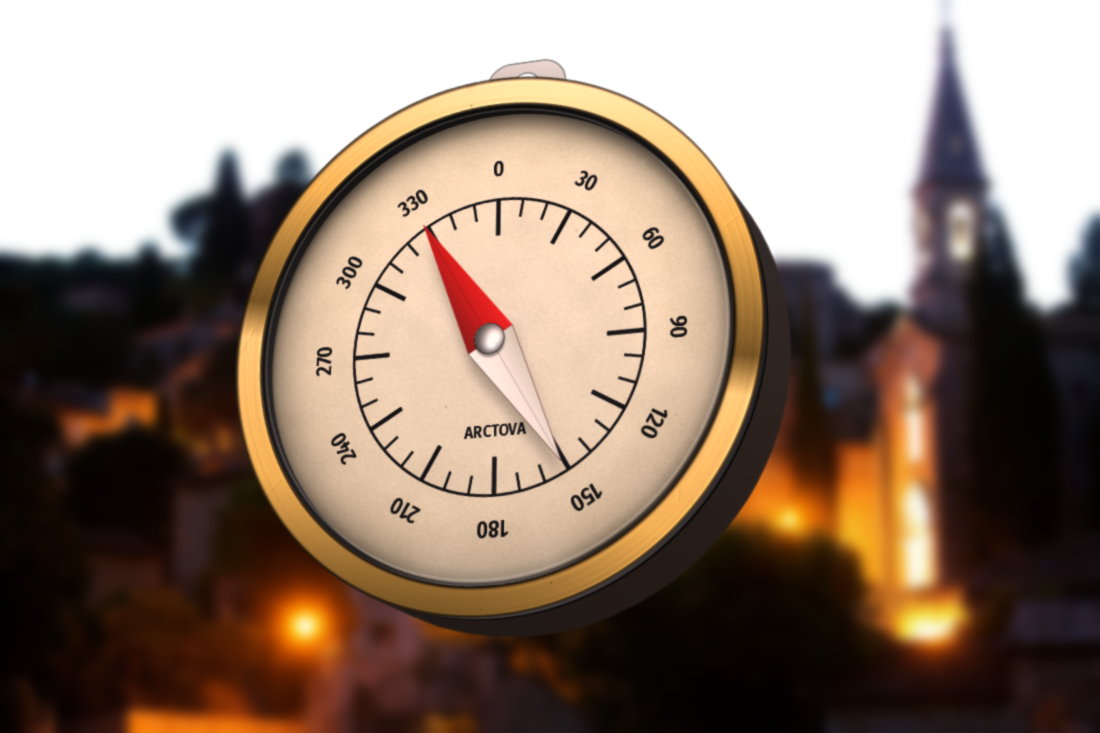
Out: 330
